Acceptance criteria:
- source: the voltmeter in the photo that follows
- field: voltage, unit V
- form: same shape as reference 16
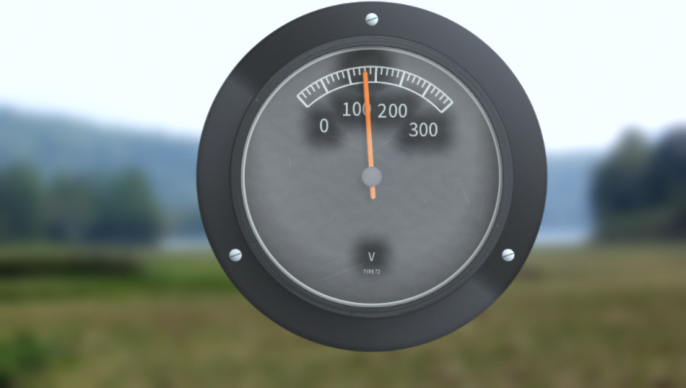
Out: 130
